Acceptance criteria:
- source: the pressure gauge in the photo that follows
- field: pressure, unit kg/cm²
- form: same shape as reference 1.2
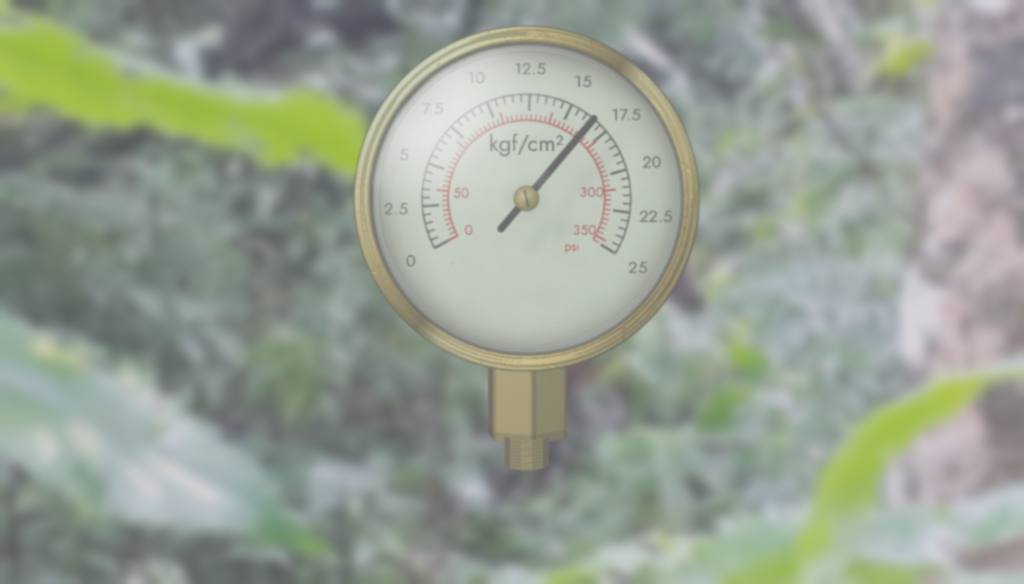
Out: 16.5
